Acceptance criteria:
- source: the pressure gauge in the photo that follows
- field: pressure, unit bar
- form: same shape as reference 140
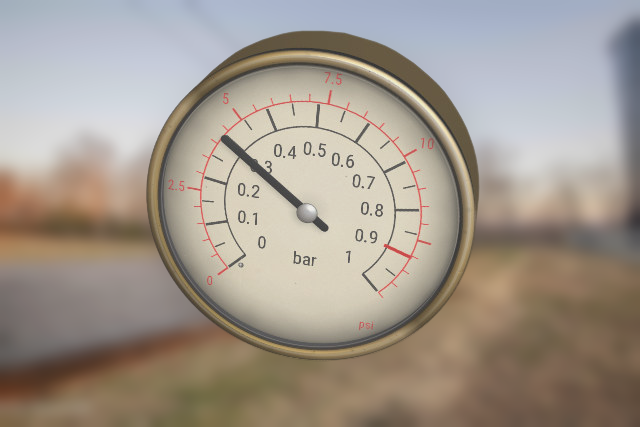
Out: 0.3
